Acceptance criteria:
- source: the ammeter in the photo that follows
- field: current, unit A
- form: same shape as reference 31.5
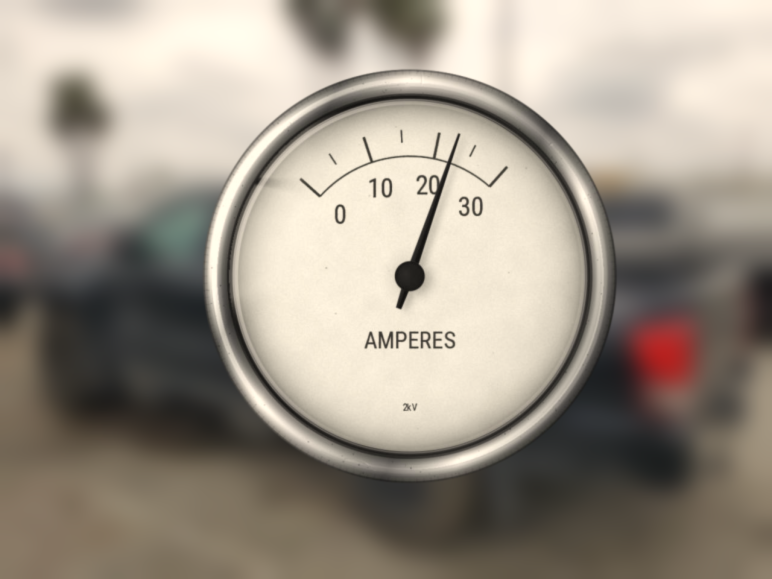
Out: 22.5
